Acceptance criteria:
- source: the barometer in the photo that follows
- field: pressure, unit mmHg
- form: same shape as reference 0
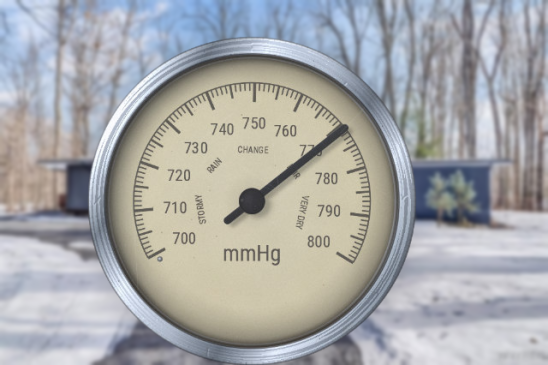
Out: 771
